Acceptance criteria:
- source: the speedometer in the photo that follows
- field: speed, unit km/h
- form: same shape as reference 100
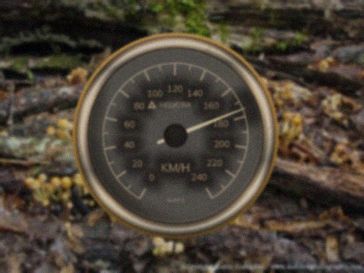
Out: 175
